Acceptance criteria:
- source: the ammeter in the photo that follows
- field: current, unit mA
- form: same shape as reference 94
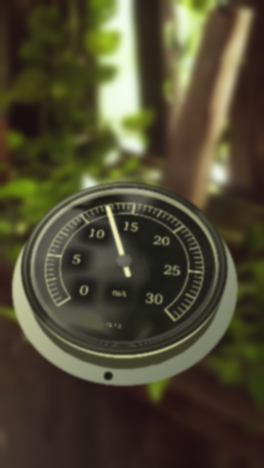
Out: 12.5
